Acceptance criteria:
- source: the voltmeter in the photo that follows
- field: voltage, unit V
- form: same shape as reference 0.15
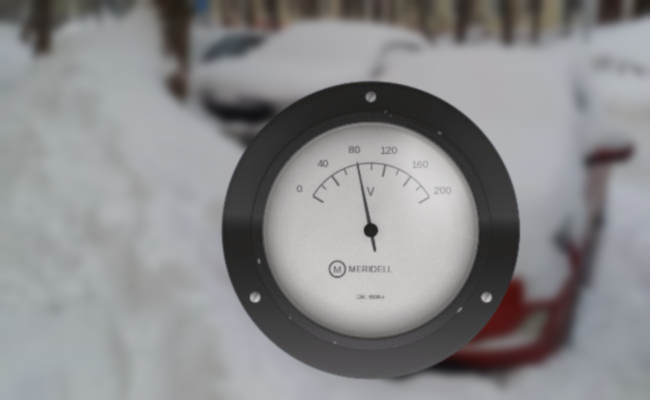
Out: 80
